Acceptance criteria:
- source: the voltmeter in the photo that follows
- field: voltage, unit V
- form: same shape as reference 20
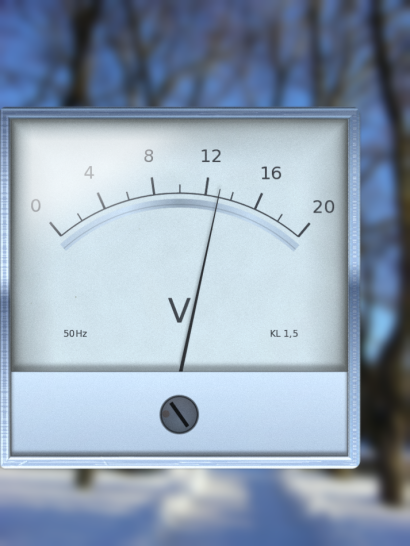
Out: 13
